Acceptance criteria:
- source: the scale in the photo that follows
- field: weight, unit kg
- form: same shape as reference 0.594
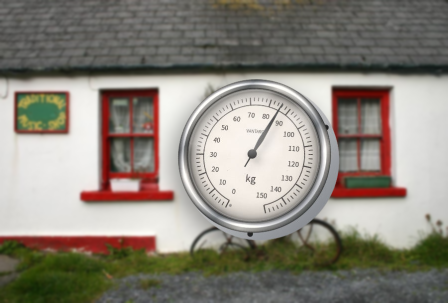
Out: 86
